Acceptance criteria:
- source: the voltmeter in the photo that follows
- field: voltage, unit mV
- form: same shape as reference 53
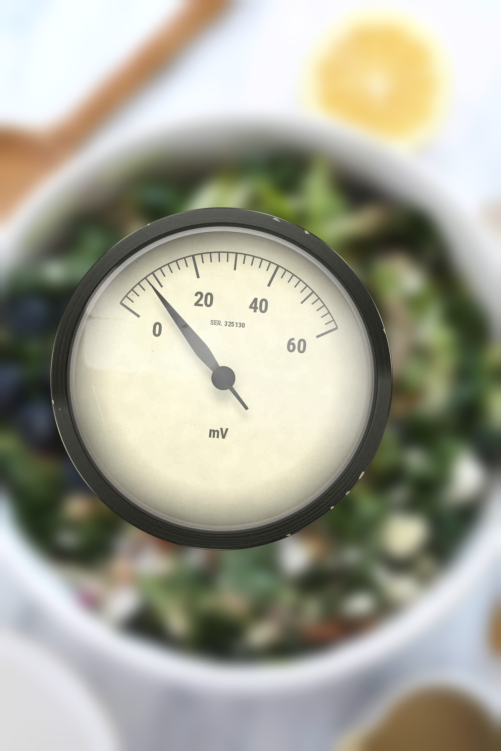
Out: 8
